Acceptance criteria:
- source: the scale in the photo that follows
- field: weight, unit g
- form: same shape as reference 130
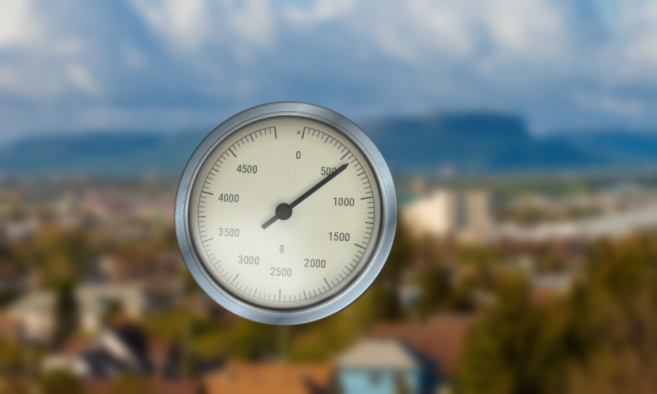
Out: 600
